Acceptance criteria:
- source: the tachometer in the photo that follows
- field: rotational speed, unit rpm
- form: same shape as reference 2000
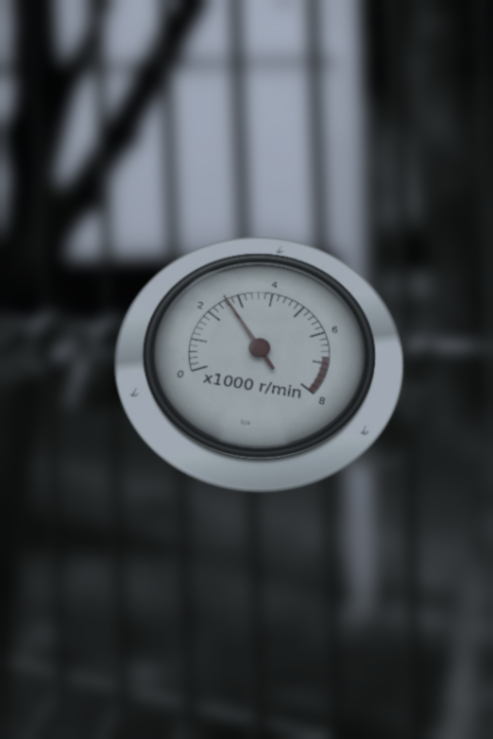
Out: 2600
